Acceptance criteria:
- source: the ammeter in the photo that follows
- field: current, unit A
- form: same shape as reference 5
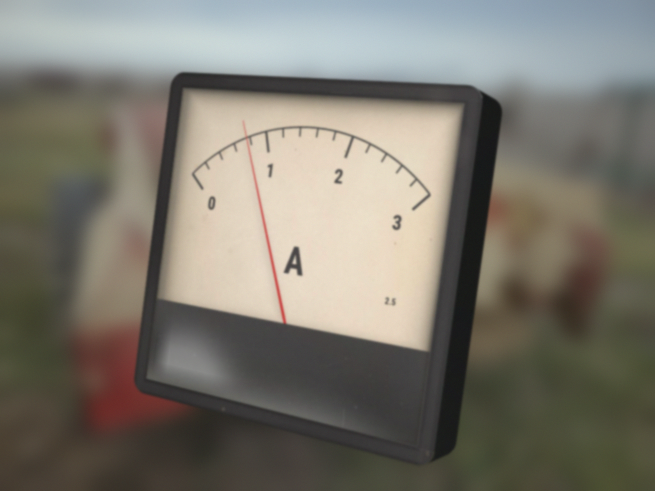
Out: 0.8
